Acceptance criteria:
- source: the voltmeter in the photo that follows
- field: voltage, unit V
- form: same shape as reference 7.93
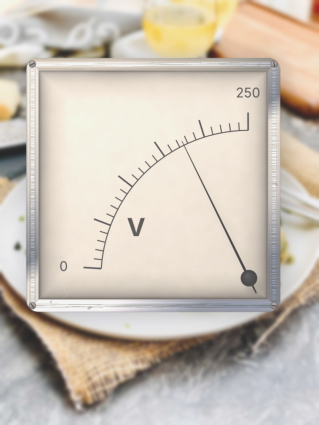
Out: 175
